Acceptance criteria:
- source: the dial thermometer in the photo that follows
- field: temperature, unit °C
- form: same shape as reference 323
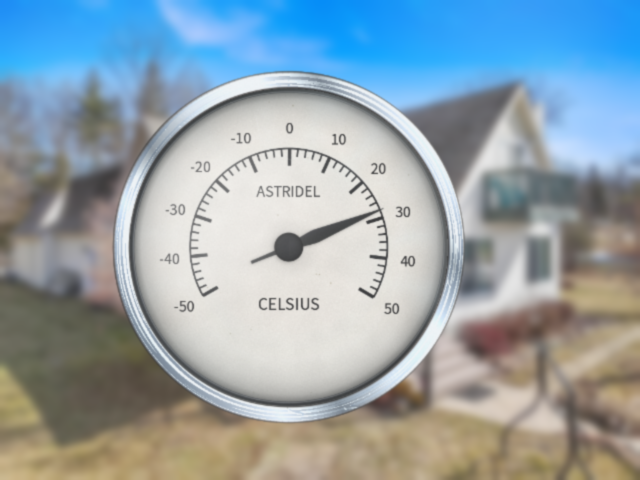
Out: 28
